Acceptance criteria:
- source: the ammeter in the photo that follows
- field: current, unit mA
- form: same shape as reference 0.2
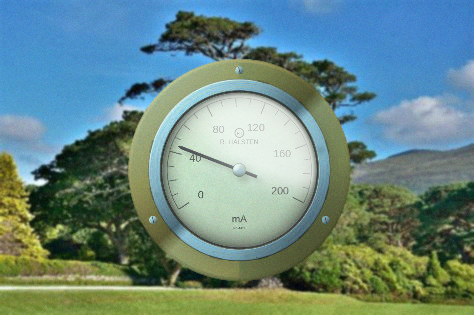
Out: 45
